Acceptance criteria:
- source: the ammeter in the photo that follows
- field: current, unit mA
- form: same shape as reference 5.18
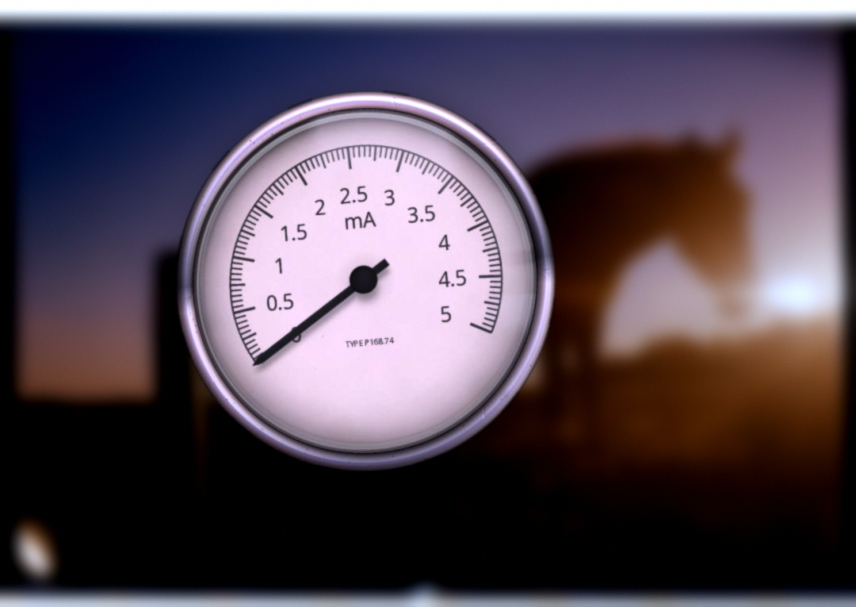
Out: 0
